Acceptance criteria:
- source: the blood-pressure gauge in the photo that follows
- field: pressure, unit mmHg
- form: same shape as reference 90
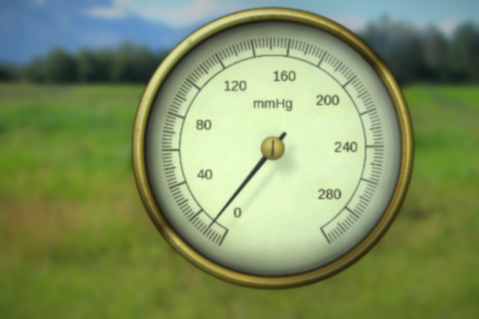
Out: 10
